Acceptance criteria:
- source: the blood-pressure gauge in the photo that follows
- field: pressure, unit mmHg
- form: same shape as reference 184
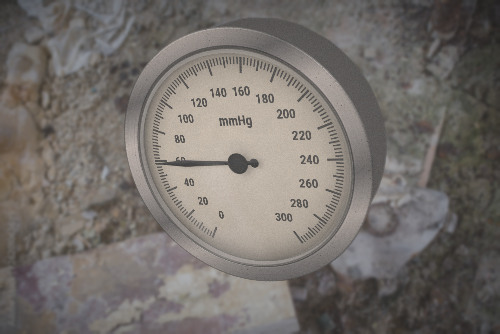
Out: 60
